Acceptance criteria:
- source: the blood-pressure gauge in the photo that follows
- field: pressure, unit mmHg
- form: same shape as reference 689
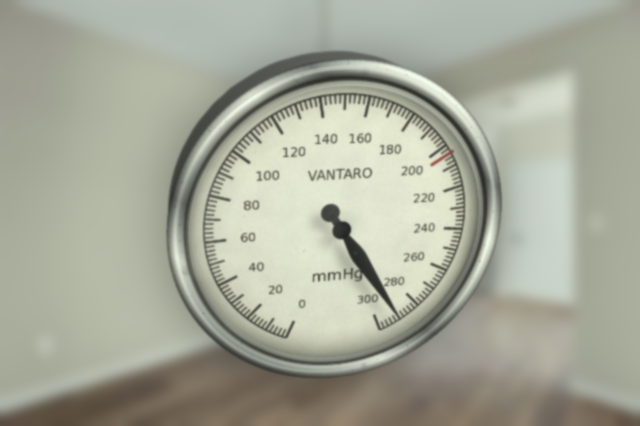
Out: 290
